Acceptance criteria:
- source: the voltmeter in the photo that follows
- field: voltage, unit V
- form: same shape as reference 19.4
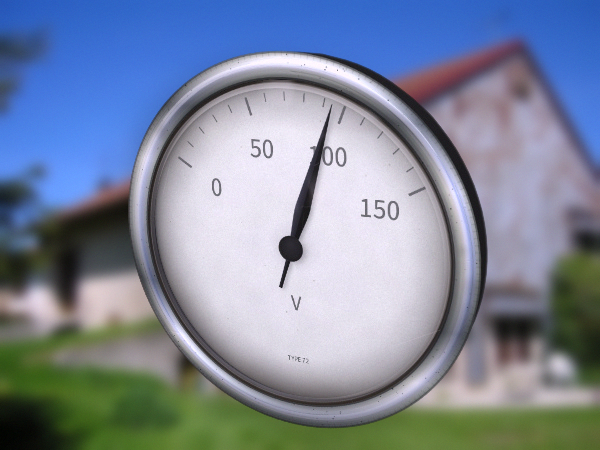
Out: 95
